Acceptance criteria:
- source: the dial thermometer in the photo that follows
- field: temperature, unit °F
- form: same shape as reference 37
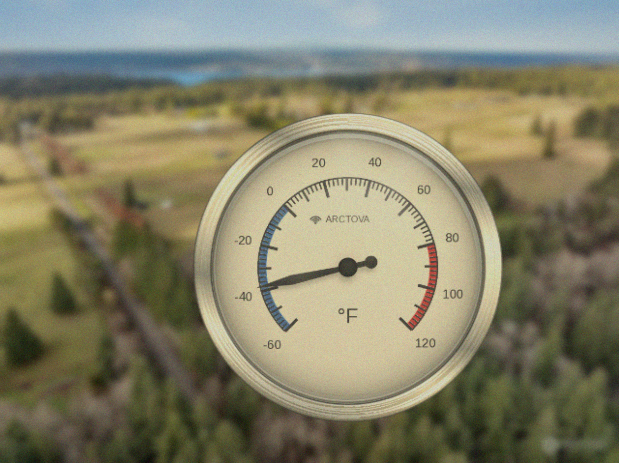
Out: -38
